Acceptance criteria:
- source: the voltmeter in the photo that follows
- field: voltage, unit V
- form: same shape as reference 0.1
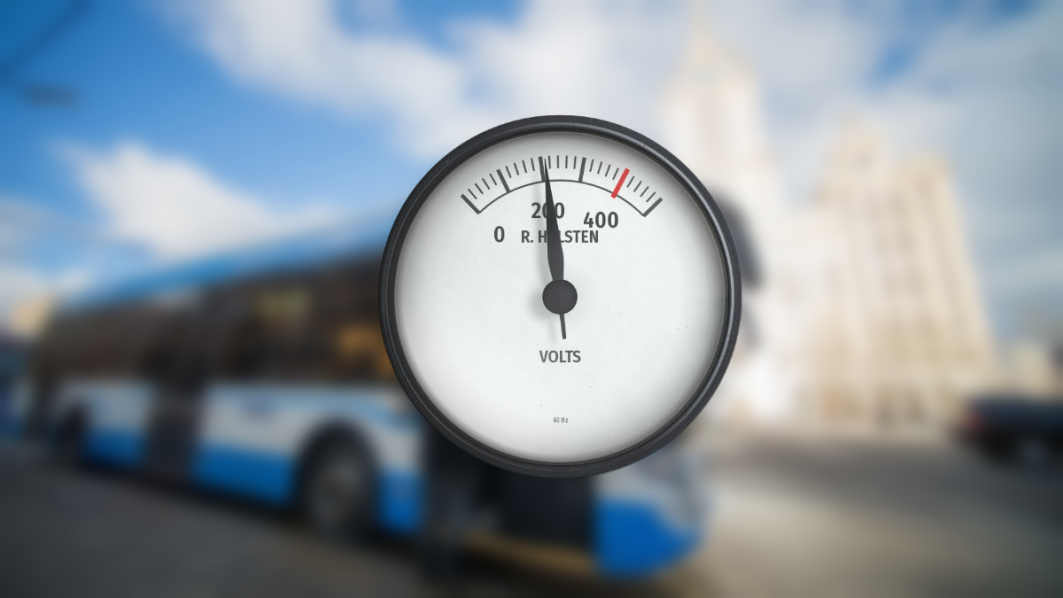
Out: 210
